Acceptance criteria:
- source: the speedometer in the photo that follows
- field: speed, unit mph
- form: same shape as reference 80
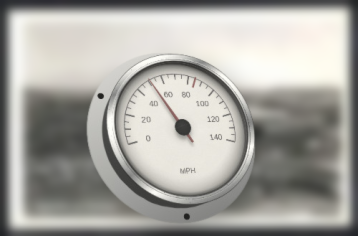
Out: 50
